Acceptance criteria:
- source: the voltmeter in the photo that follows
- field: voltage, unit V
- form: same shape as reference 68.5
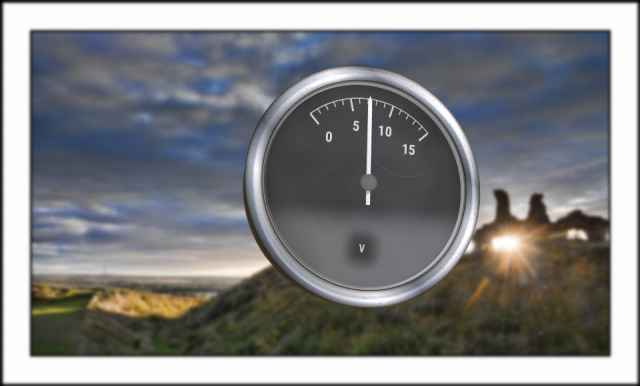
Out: 7
